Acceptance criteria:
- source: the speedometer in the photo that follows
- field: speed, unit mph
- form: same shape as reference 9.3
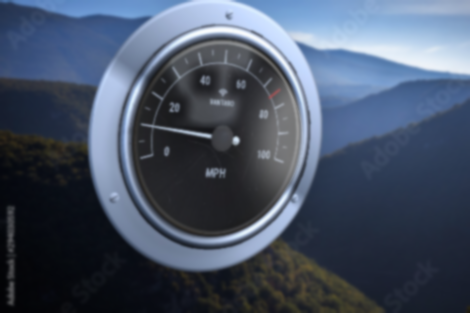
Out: 10
